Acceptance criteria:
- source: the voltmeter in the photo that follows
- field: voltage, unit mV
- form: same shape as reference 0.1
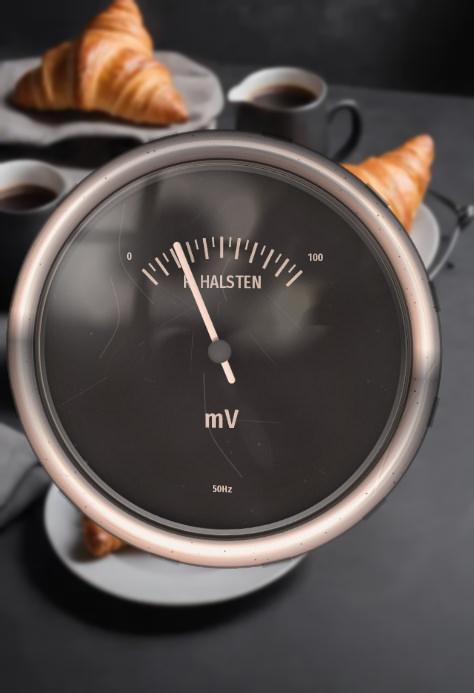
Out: 25
